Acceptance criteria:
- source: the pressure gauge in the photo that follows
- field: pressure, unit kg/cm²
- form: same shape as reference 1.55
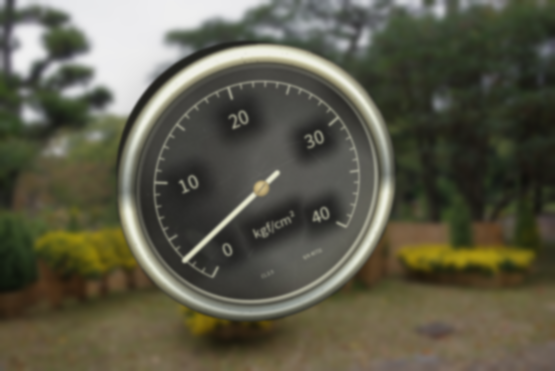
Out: 3
